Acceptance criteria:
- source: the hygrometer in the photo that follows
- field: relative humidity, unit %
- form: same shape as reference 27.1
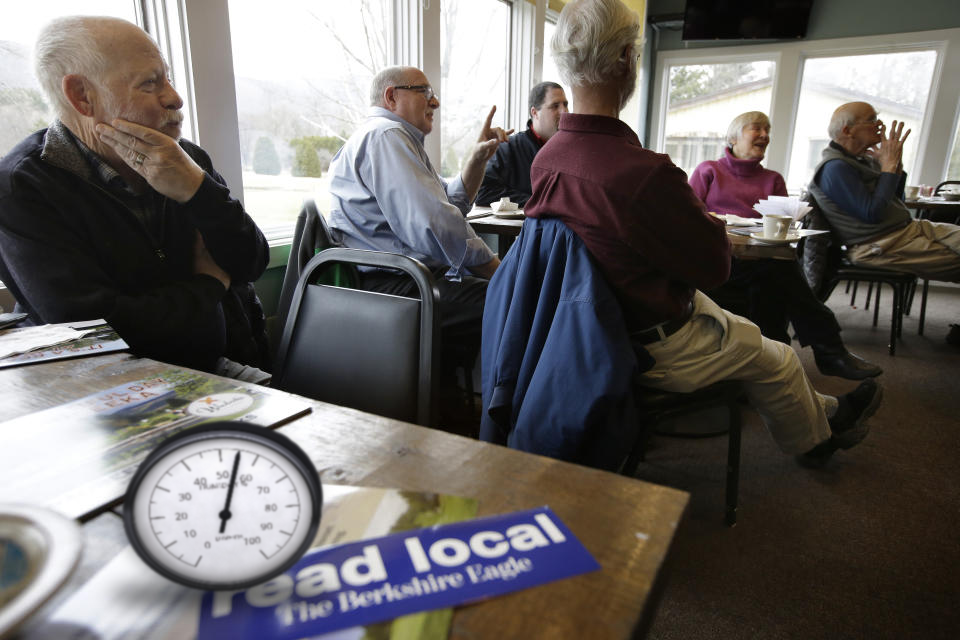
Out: 55
